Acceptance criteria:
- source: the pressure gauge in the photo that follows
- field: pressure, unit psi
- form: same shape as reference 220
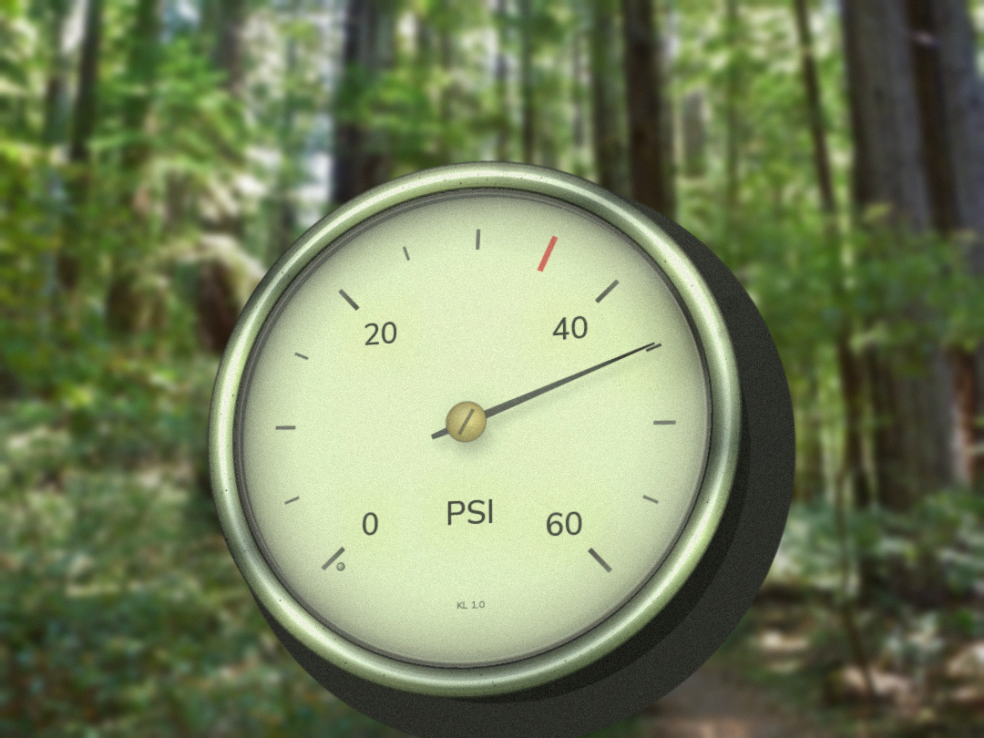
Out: 45
